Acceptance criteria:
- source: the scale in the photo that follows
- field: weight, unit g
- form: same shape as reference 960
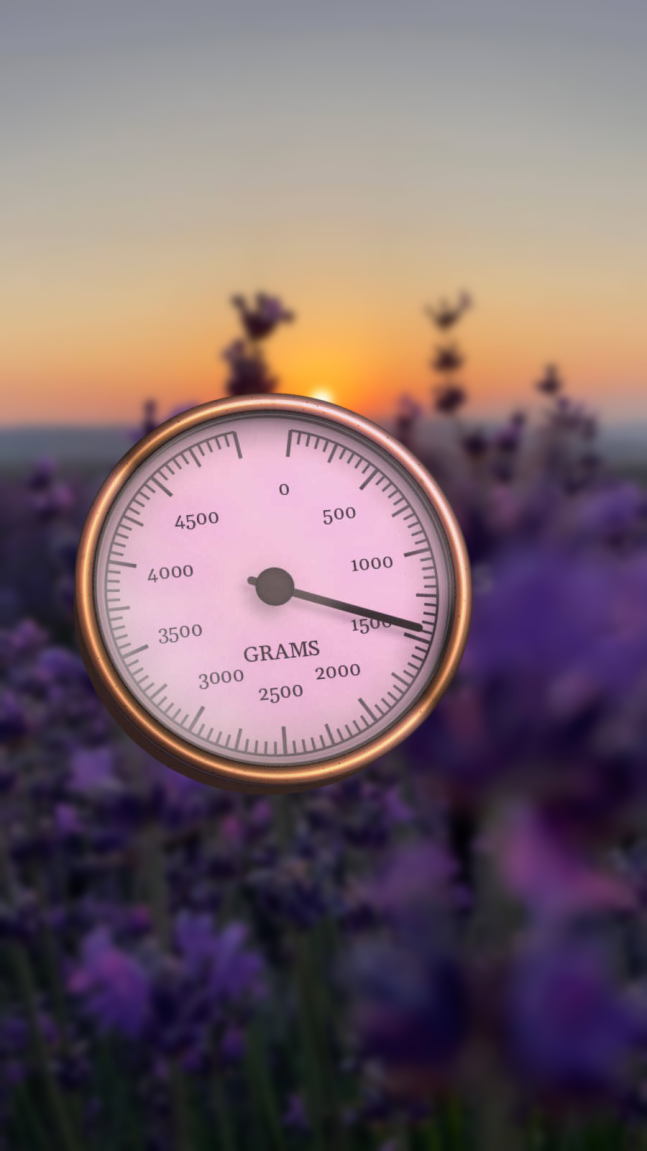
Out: 1450
